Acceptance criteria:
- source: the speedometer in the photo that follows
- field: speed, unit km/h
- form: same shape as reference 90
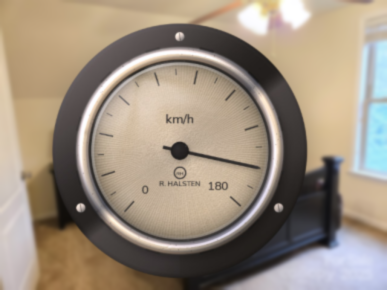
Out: 160
